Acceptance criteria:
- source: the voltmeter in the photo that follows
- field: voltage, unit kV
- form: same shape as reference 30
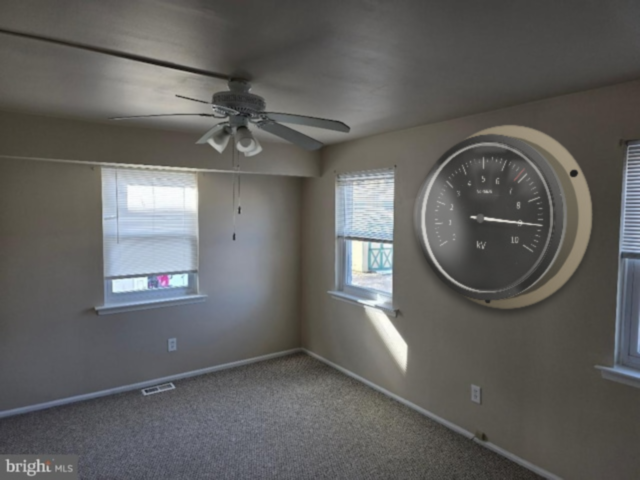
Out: 9
